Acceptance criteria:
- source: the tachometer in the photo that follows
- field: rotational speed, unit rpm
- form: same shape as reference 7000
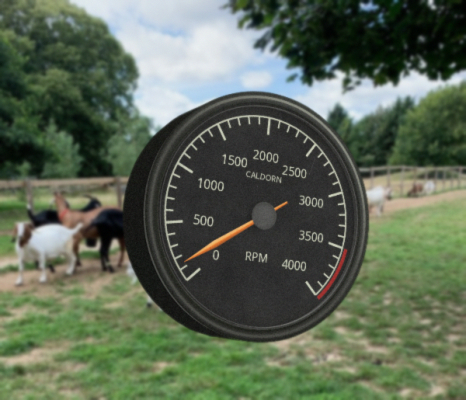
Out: 150
